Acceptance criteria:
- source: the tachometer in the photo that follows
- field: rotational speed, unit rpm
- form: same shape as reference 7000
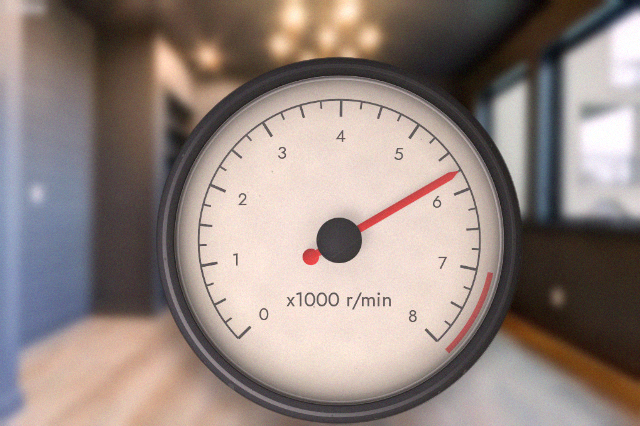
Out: 5750
